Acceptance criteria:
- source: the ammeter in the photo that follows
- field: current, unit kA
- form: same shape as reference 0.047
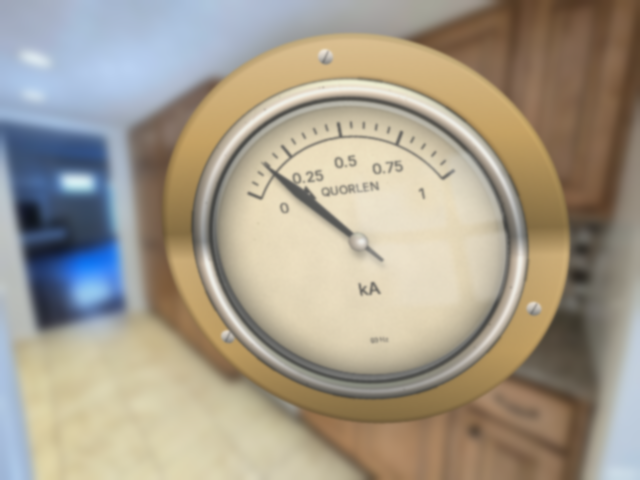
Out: 0.15
